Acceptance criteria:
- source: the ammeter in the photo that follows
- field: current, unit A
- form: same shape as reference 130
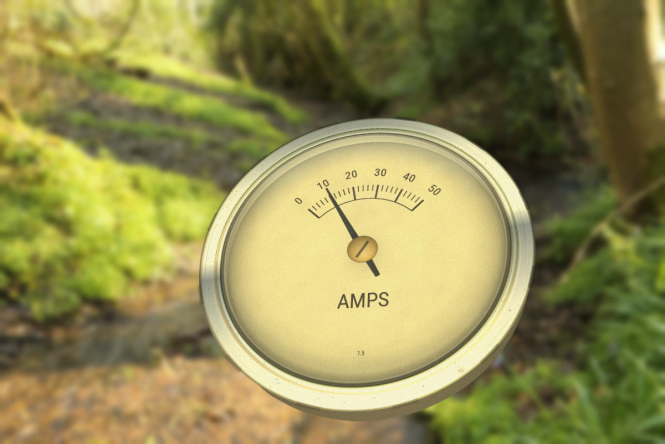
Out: 10
